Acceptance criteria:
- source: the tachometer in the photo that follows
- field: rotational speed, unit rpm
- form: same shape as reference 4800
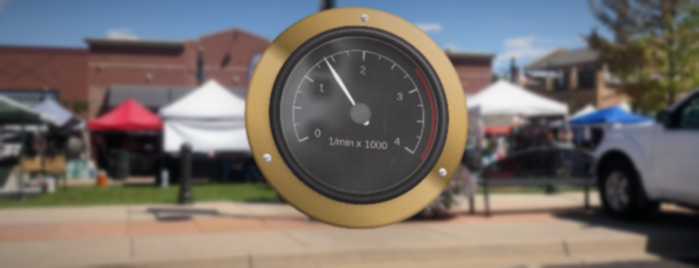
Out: 1375
